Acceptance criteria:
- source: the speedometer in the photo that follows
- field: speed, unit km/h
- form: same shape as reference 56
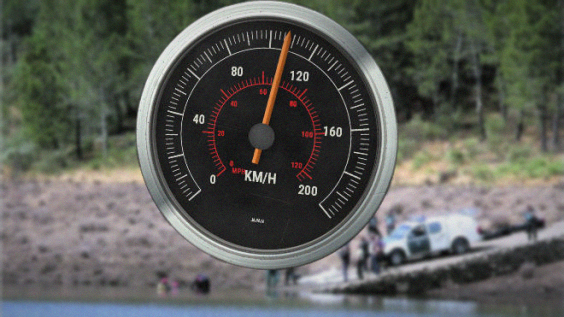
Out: 108
